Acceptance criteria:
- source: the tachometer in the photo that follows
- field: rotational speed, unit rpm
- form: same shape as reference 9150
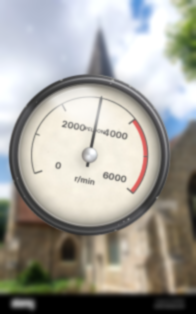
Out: 3000
